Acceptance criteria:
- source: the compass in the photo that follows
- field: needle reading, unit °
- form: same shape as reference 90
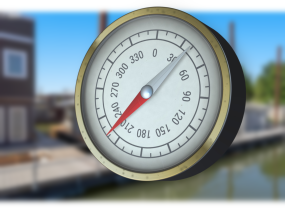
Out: 220
